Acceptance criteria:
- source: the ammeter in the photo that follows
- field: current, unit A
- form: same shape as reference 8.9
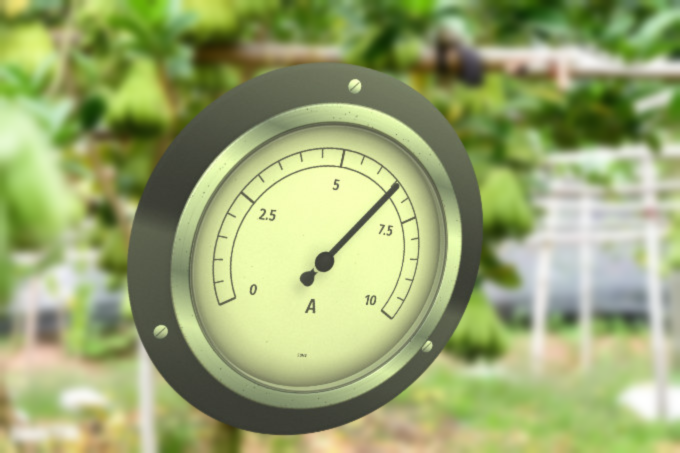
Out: 6.5
